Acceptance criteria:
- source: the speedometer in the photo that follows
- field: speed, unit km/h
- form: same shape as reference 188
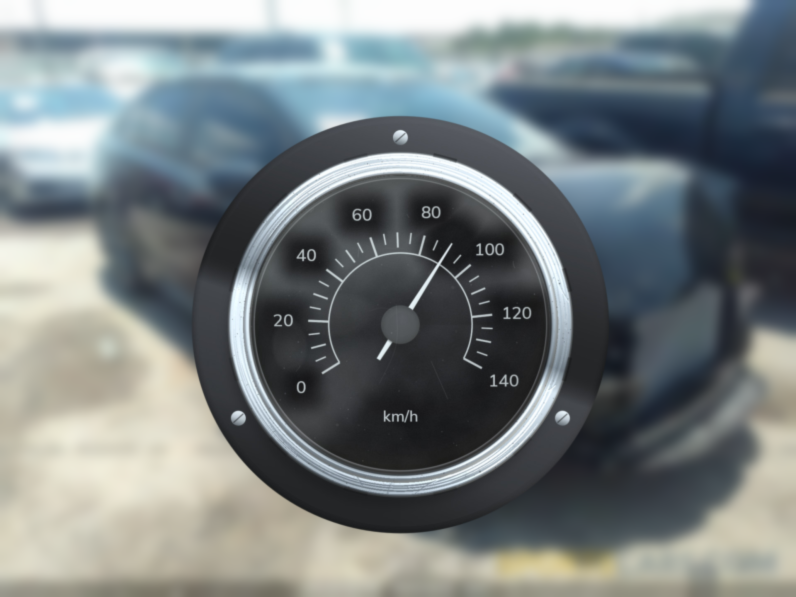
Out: 90
